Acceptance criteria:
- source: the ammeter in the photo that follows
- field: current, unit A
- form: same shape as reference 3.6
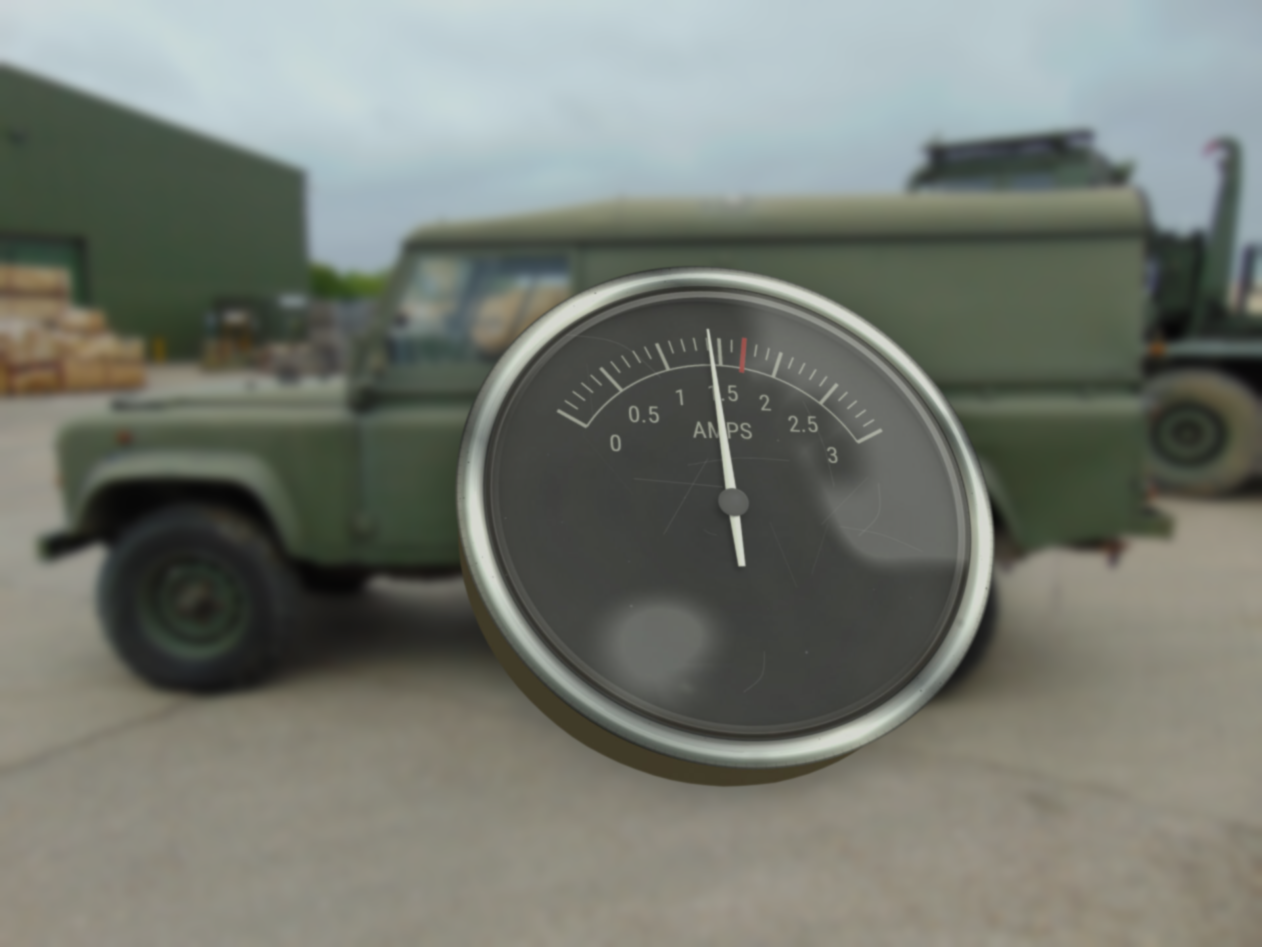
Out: 1.4
